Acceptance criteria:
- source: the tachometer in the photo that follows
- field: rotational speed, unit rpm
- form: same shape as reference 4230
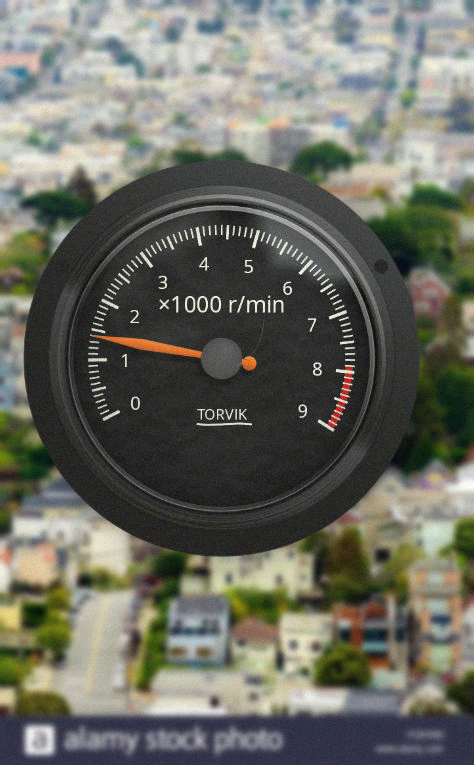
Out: 1400
